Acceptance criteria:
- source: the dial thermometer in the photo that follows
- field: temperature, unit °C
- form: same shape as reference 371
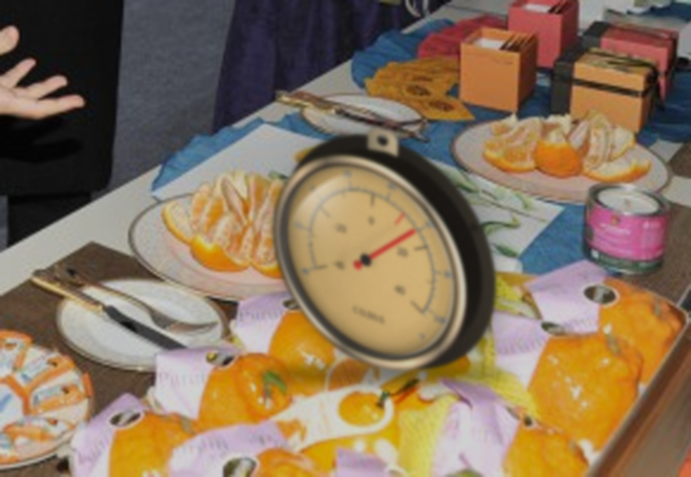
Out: 15
